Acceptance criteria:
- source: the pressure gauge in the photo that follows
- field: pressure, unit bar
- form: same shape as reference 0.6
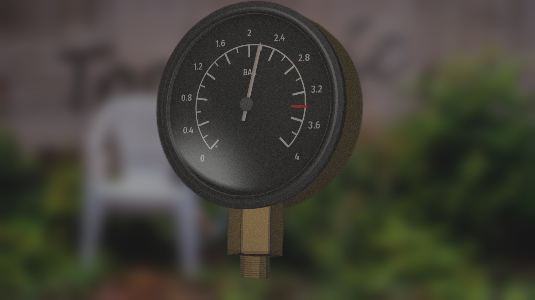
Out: 2.2
